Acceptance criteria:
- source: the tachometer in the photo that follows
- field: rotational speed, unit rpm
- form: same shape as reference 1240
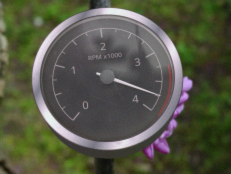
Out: 3750
